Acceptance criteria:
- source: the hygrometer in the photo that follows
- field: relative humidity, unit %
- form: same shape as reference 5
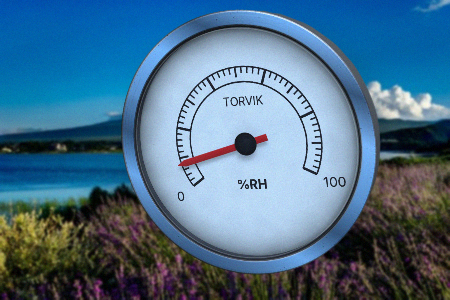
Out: 8
